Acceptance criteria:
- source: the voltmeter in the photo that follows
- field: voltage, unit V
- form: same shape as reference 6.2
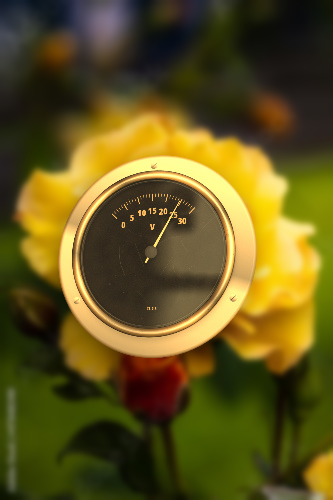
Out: 25
